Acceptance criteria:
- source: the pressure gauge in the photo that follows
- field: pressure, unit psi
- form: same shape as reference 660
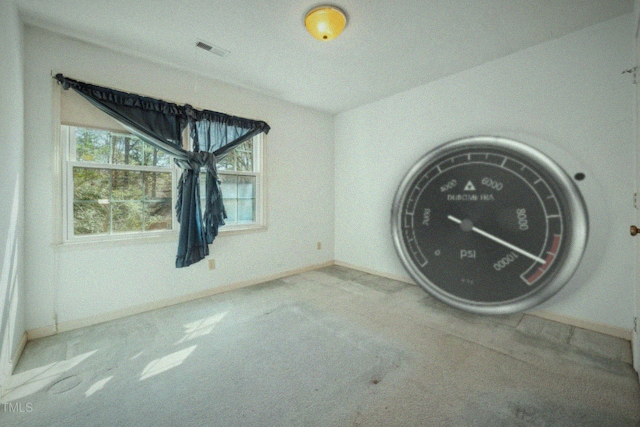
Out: 9250
